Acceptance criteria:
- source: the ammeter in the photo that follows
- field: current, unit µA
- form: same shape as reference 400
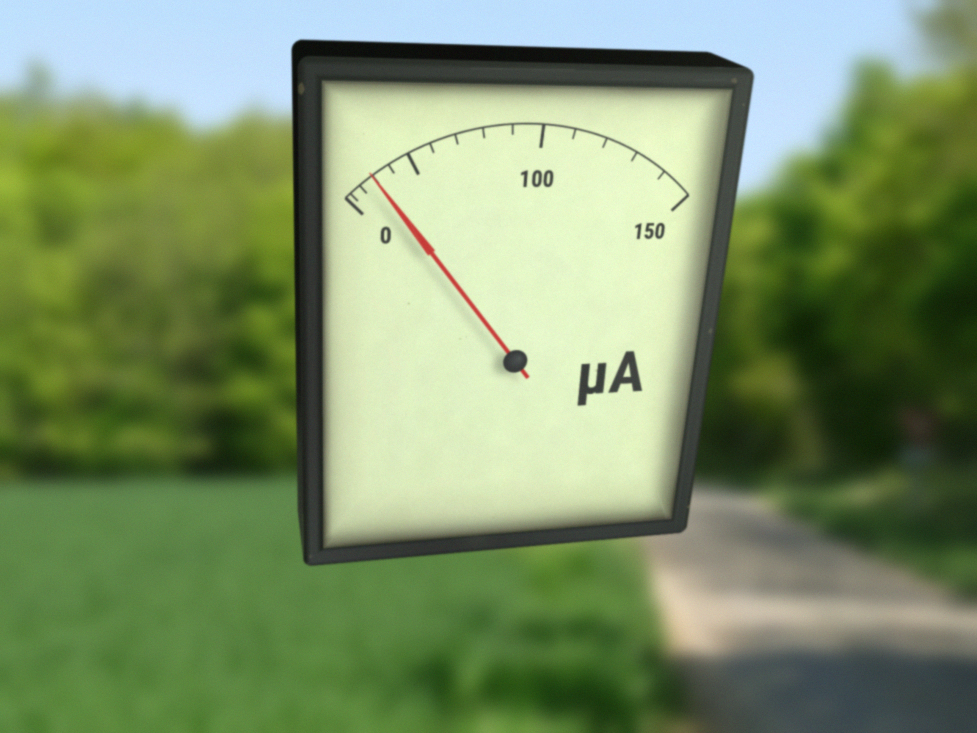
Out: 30
